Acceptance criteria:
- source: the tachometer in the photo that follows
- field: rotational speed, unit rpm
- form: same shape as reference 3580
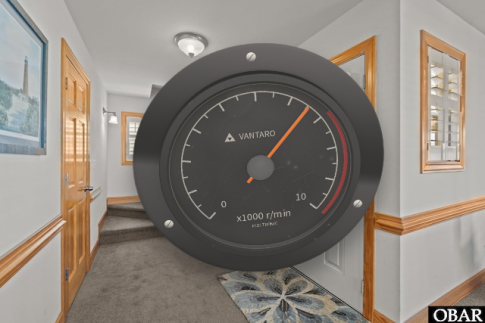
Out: 6500
